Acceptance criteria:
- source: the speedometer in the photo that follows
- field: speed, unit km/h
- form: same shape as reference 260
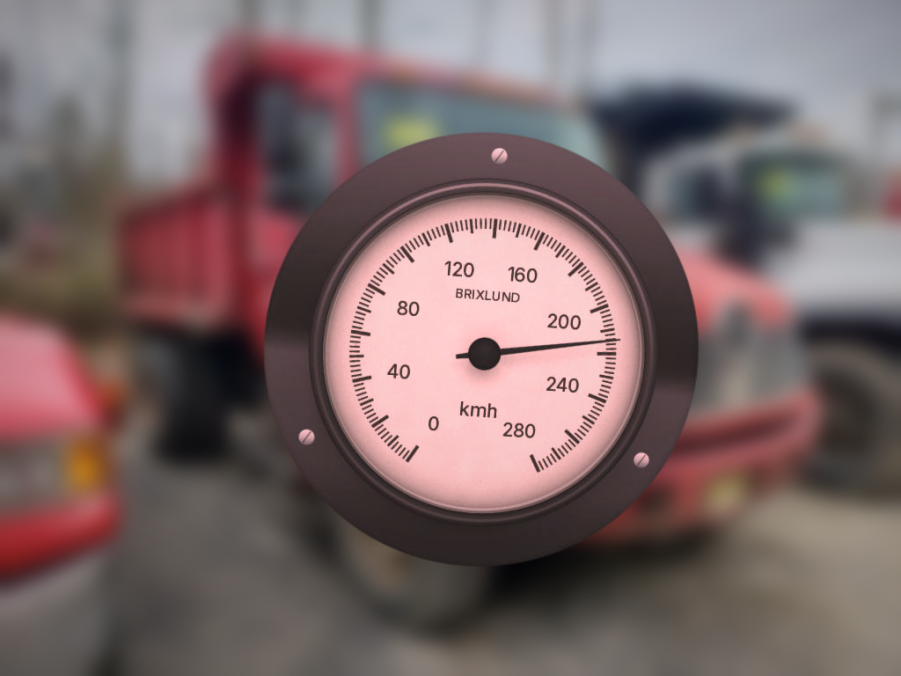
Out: 214
